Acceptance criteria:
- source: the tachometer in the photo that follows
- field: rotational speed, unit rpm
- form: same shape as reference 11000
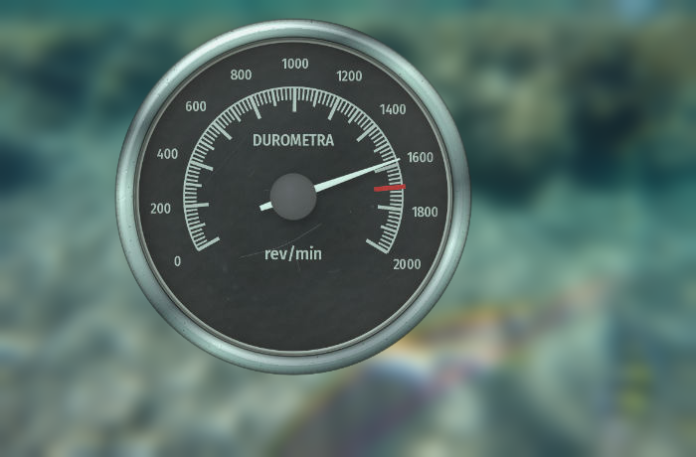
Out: 1580
